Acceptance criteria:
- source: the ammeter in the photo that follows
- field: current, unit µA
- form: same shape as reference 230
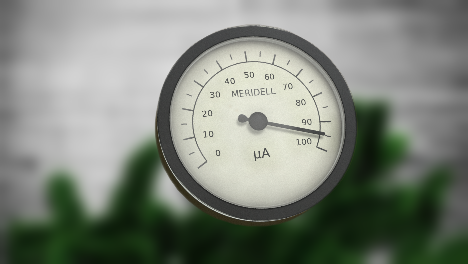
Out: 95
